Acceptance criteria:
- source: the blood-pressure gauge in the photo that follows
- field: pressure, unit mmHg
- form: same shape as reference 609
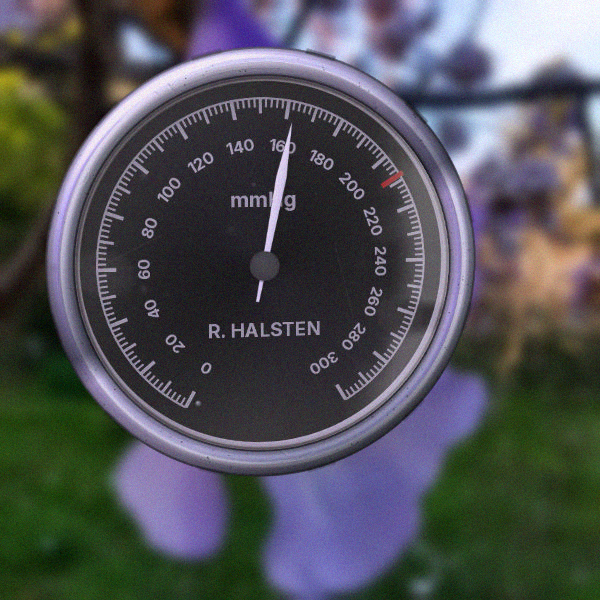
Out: 162
